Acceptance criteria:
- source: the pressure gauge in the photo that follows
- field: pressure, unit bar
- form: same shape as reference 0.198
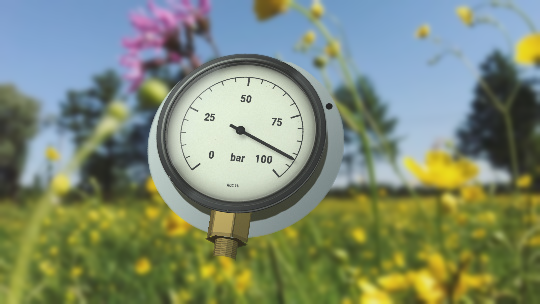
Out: 92.5
